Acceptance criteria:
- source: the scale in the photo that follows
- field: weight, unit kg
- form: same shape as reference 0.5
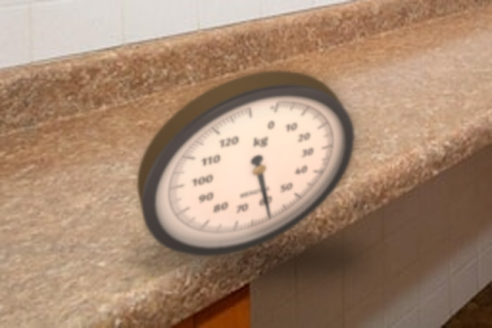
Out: 60
